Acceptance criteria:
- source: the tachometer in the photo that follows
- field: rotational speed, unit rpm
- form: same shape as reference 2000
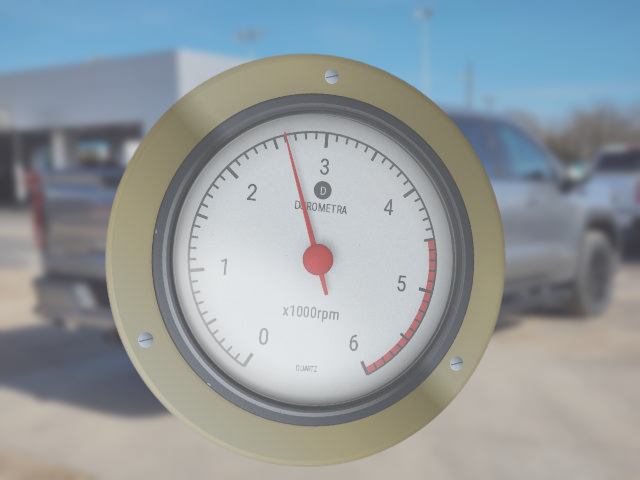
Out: 2600
